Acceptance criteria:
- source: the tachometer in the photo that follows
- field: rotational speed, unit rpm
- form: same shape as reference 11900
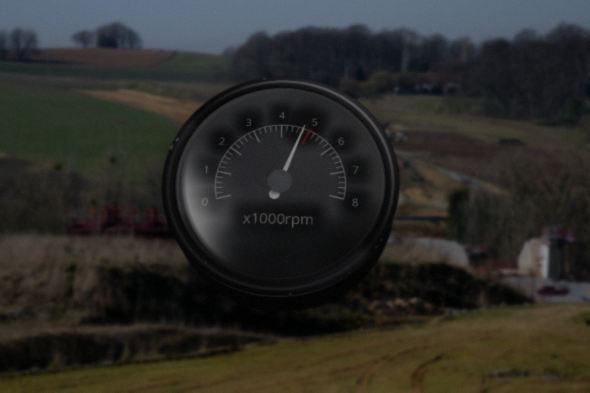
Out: 4800
